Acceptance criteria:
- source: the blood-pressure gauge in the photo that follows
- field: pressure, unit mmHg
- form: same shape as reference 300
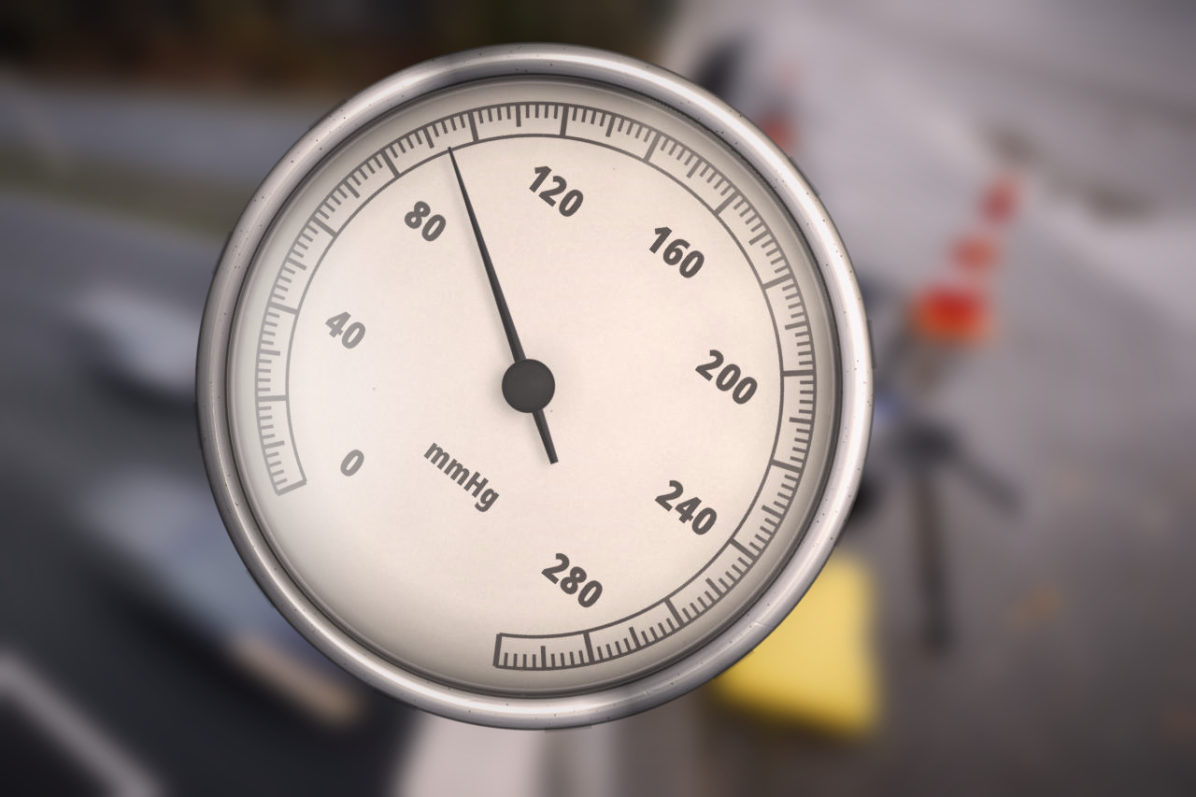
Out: 94
